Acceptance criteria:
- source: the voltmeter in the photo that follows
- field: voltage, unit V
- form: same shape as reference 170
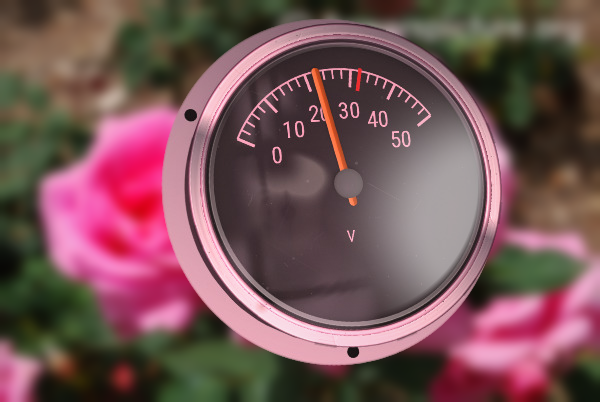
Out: 22
